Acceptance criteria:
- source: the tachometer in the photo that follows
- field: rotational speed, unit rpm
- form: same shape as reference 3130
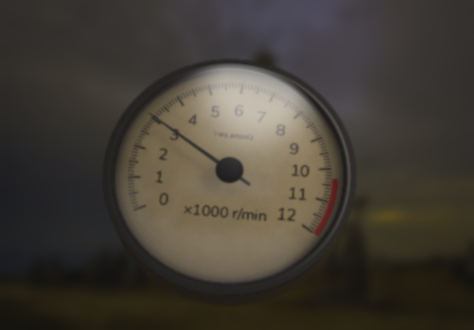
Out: 3000
